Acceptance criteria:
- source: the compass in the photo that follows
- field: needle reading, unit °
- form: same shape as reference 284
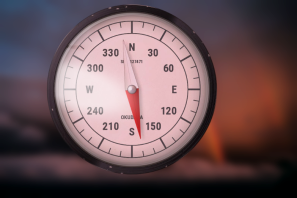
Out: 170
